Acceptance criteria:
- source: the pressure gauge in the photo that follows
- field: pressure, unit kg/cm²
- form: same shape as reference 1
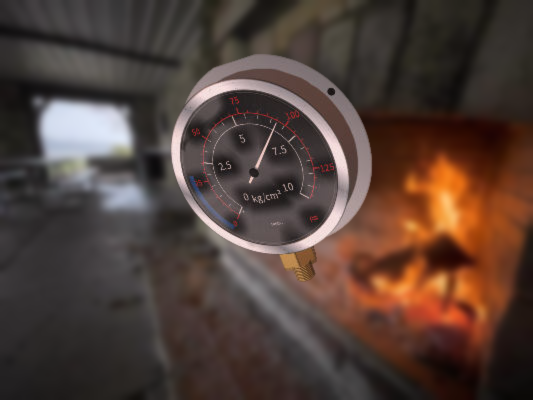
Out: 6.75
